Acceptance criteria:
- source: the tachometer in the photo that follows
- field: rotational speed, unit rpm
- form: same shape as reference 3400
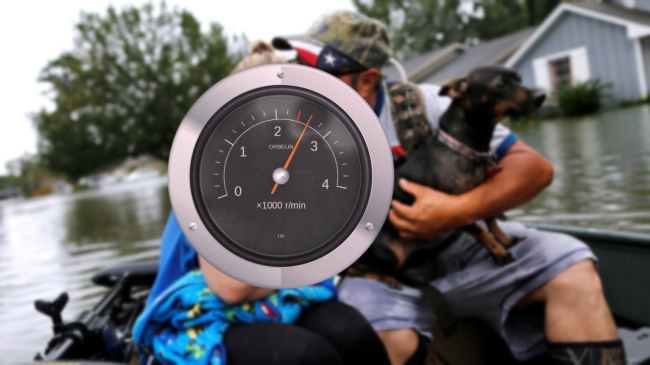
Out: 2600
